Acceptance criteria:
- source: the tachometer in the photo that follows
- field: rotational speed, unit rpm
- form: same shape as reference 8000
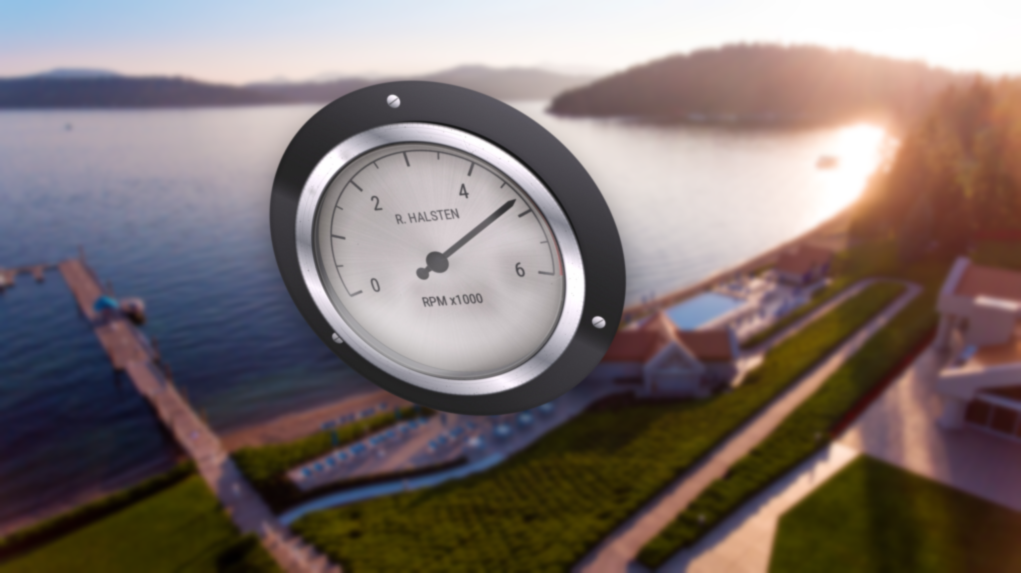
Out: 4750
